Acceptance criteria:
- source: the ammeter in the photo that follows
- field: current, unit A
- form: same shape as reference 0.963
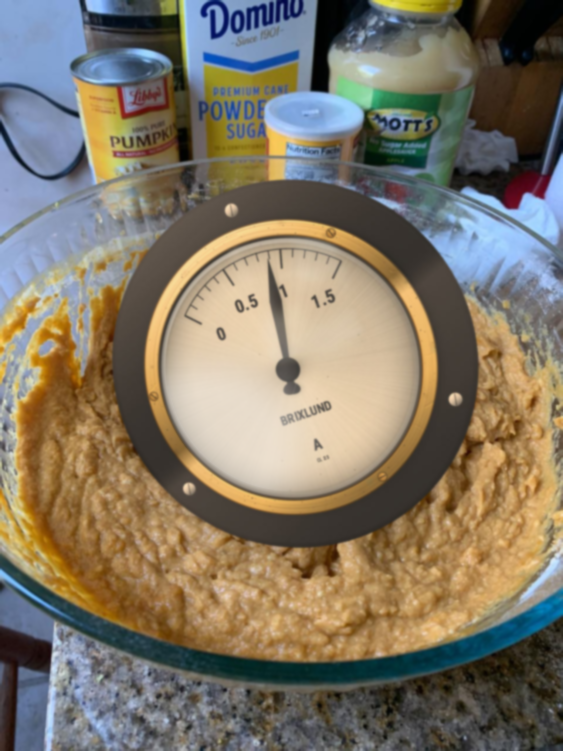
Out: 0.9
